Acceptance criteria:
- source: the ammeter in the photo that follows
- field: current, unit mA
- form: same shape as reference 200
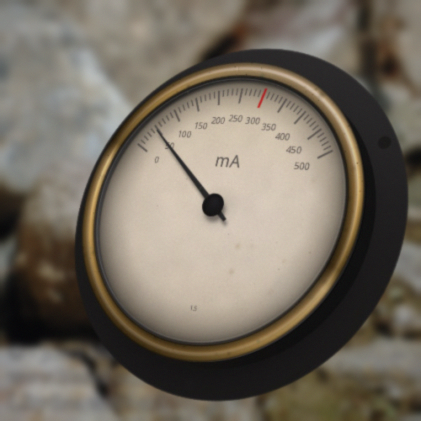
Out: 50
